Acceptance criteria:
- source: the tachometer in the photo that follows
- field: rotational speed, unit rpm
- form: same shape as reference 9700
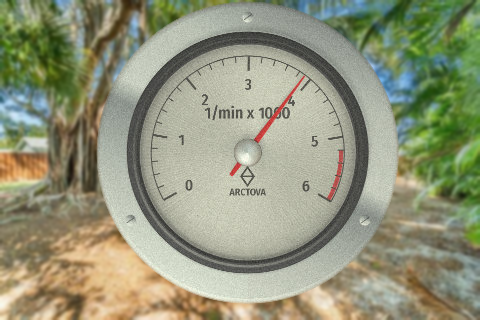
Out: 3900
